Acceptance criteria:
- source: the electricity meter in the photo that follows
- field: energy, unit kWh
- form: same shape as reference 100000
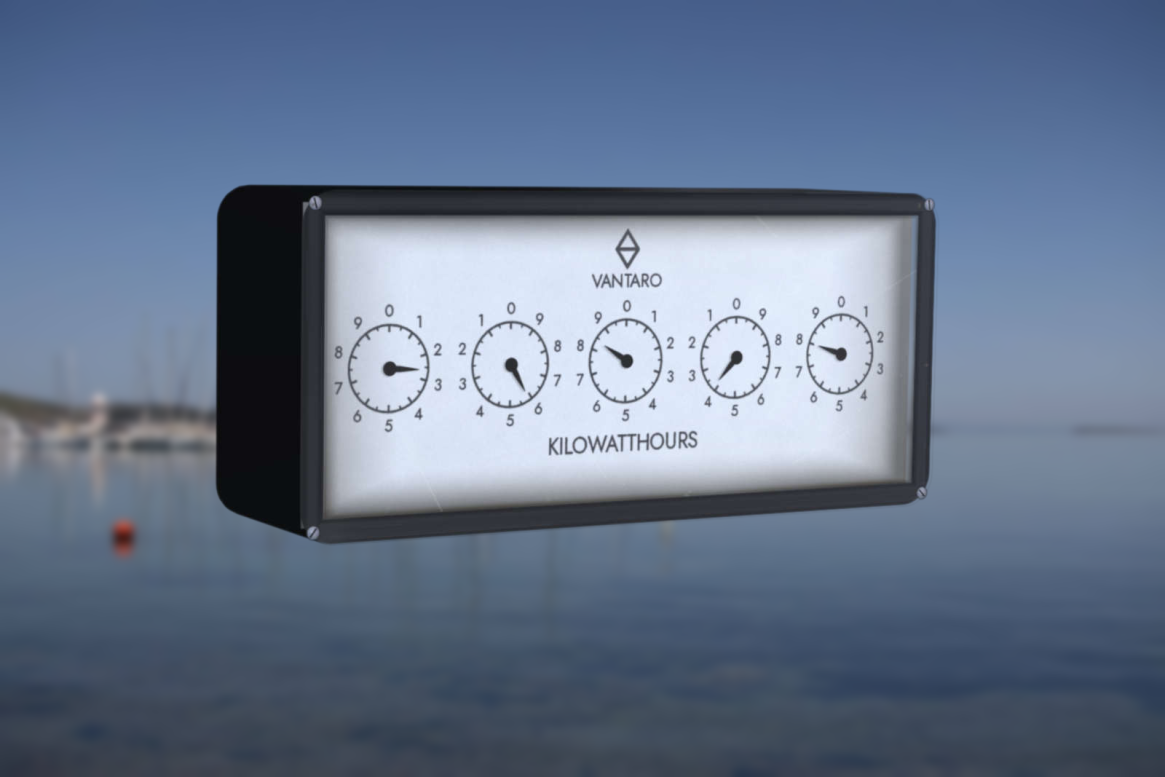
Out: 25838
